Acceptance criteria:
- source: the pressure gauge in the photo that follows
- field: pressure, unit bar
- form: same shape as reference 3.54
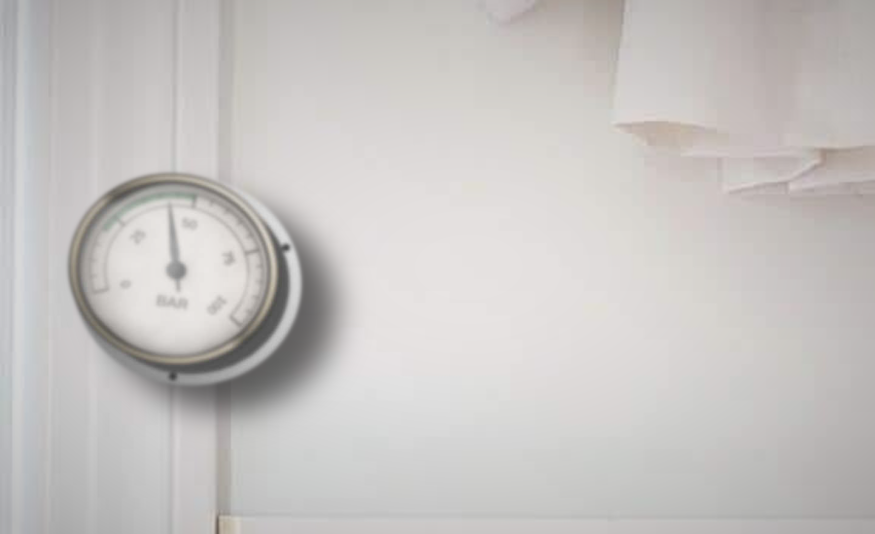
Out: 42.5
